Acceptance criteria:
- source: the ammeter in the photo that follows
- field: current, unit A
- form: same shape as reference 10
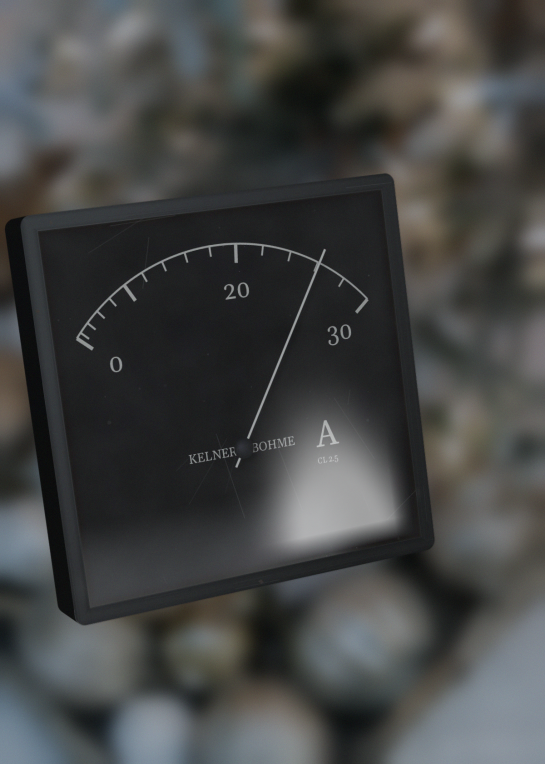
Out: 26
